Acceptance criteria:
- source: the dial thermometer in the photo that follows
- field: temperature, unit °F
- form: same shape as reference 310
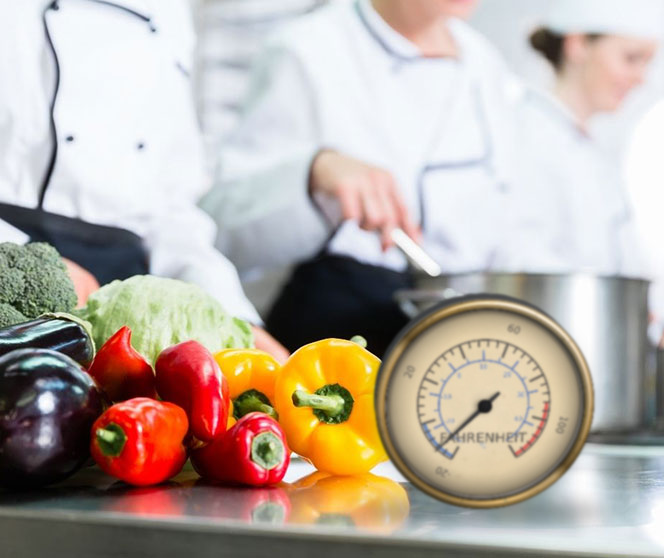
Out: -12
